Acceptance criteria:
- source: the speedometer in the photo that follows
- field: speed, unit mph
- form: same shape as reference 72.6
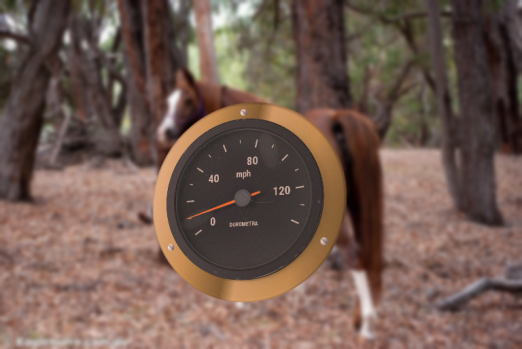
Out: 10
